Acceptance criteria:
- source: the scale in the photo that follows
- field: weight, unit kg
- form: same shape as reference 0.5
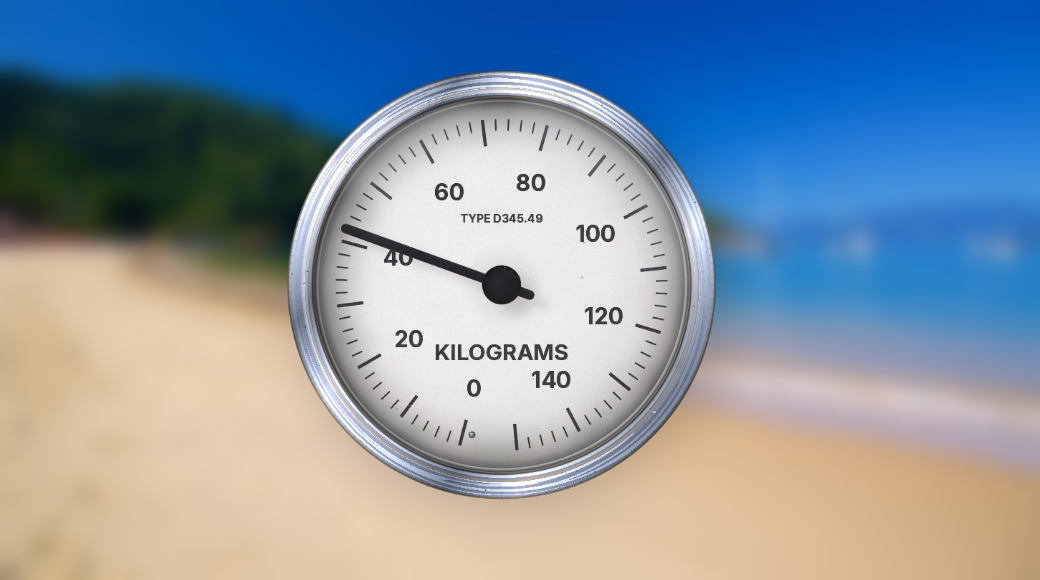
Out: 42
